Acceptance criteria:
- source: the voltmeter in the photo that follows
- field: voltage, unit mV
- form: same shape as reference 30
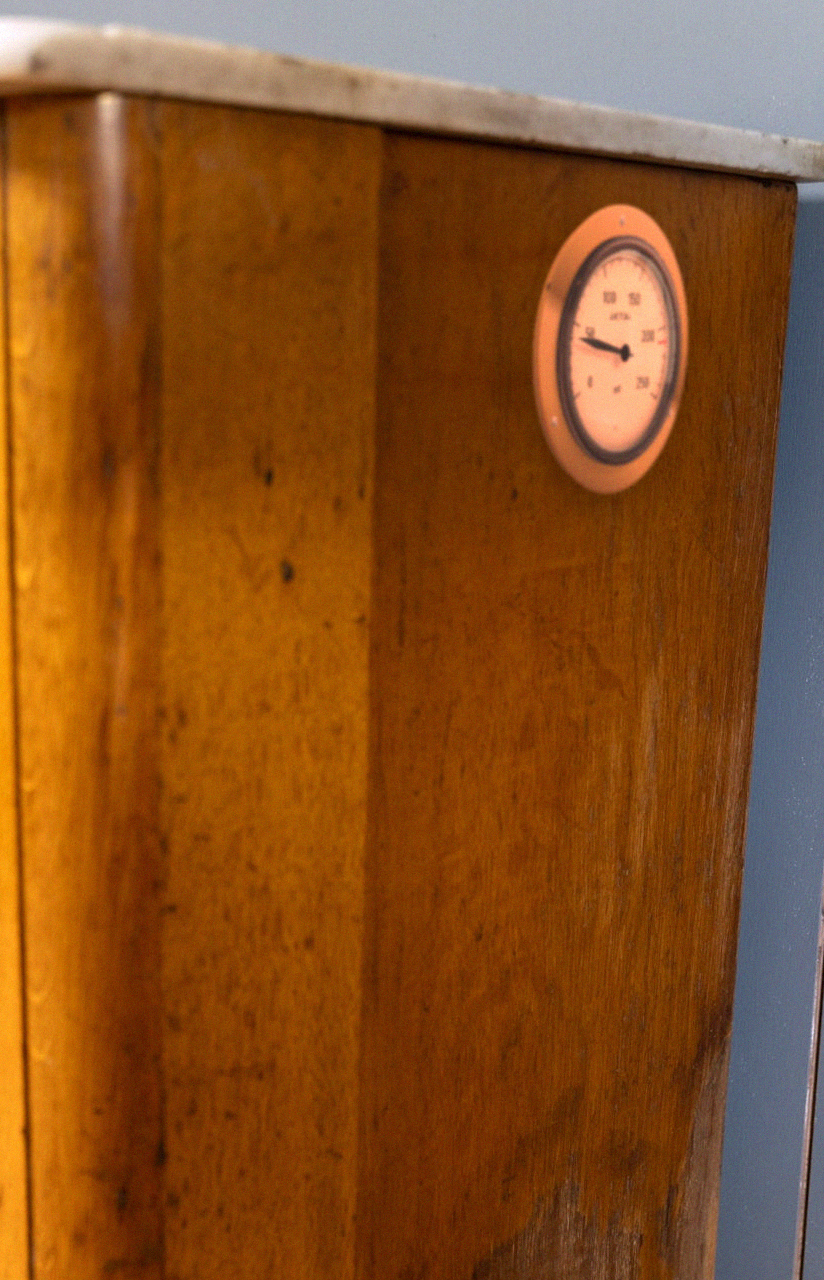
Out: 40
